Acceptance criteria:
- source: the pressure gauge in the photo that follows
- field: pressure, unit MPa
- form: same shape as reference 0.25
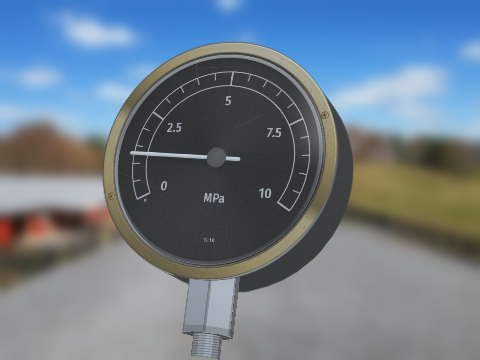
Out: 1.25
